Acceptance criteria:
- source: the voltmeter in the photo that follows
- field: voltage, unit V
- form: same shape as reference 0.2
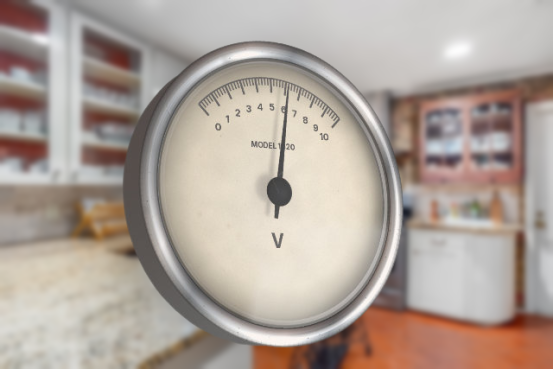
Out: 6
